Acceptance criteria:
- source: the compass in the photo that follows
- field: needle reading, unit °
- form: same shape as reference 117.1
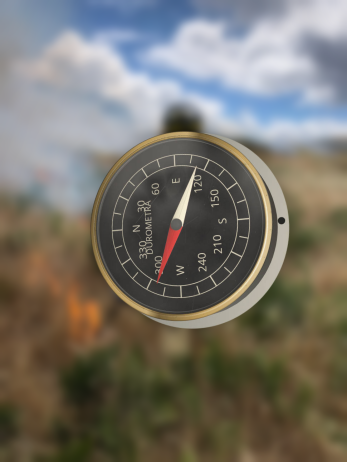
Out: 292.5
